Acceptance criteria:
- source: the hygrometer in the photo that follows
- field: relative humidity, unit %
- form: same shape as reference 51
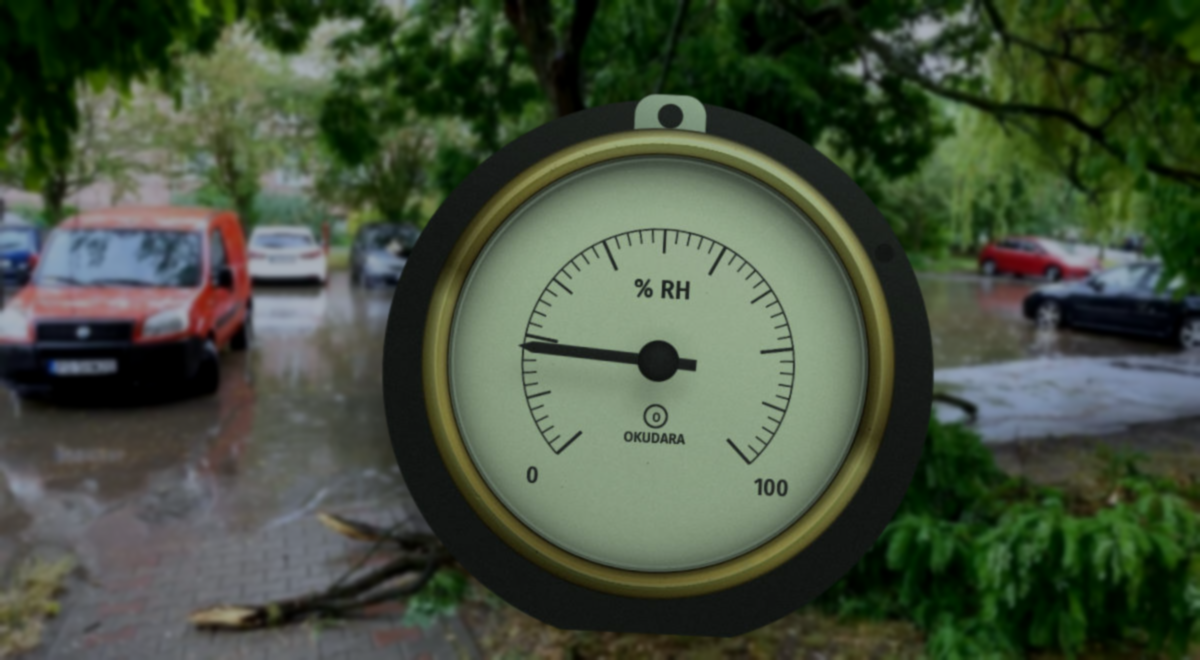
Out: 18
